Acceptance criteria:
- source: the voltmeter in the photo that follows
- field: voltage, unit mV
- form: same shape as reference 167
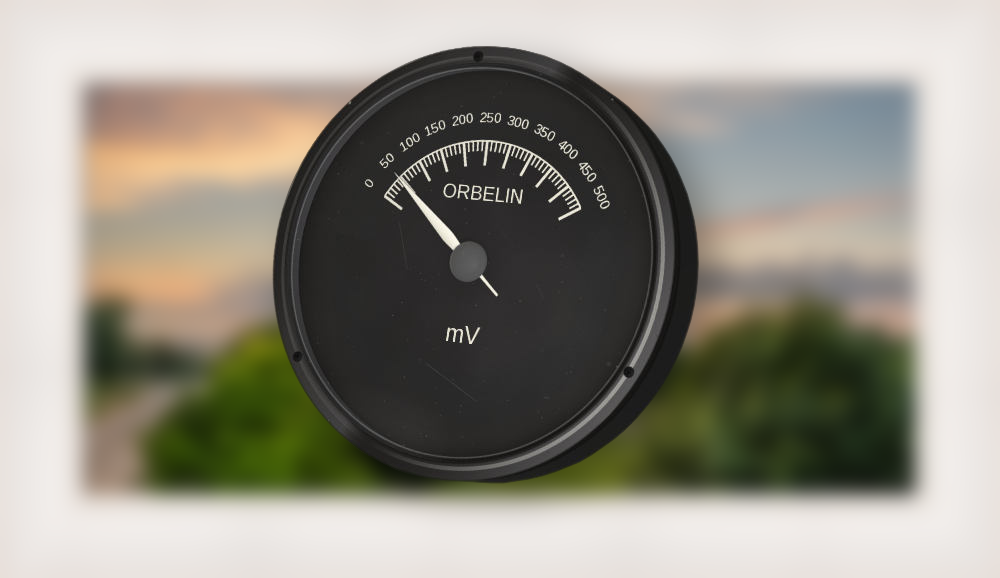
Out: 50
